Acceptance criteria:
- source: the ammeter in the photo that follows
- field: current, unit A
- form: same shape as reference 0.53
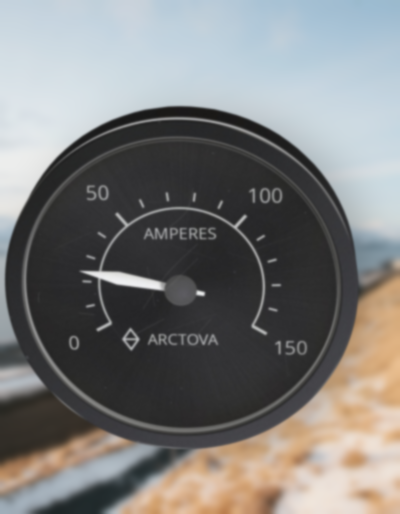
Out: 25
